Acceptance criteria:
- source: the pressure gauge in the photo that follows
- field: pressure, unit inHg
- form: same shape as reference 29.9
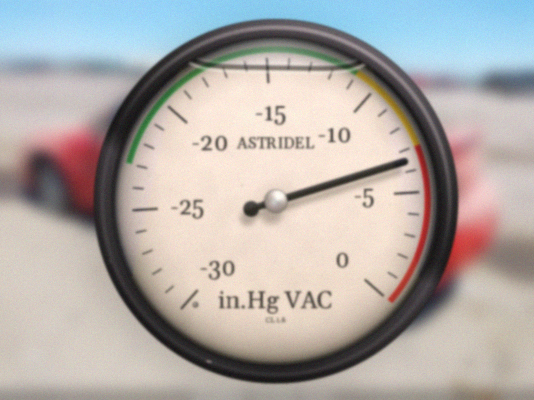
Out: -6.5
